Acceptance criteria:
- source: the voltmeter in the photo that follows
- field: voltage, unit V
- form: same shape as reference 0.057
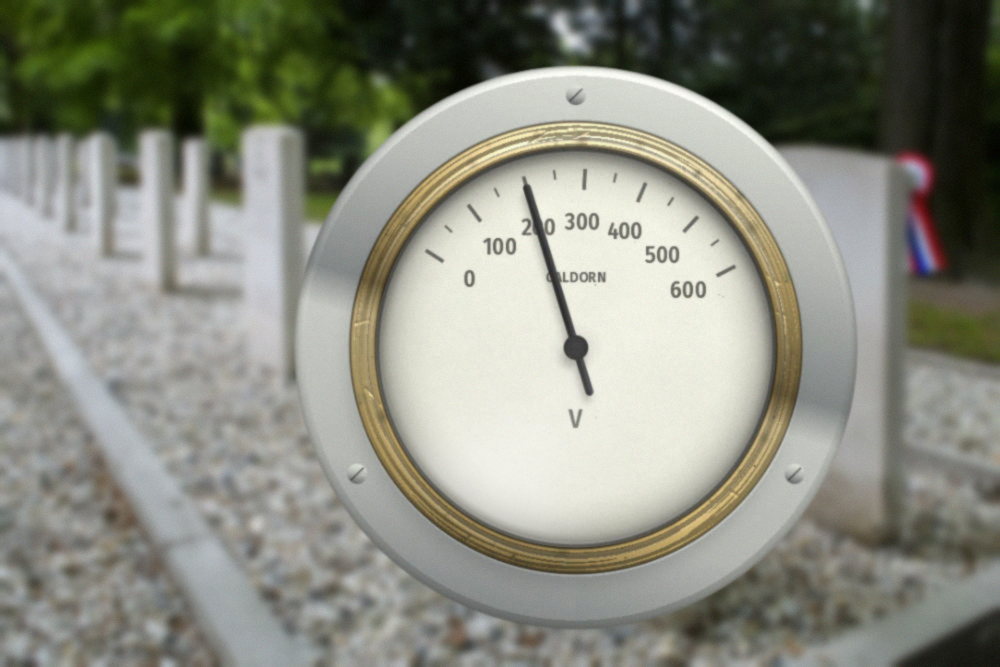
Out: 200
